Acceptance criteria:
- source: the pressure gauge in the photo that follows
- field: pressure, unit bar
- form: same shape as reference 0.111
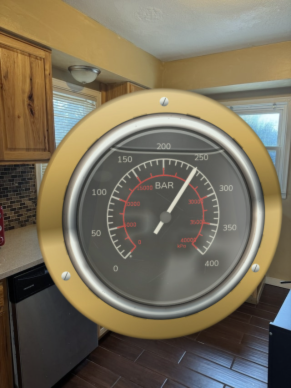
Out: 250
